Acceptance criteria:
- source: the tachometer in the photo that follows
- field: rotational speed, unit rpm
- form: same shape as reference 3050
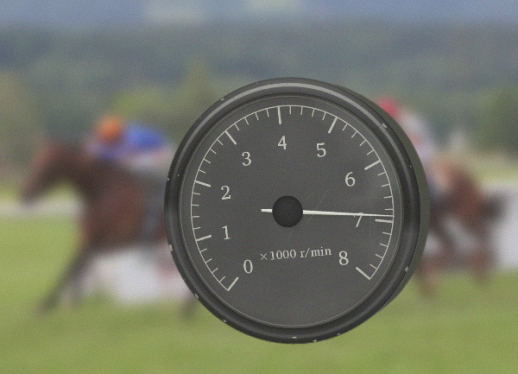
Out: 6900
